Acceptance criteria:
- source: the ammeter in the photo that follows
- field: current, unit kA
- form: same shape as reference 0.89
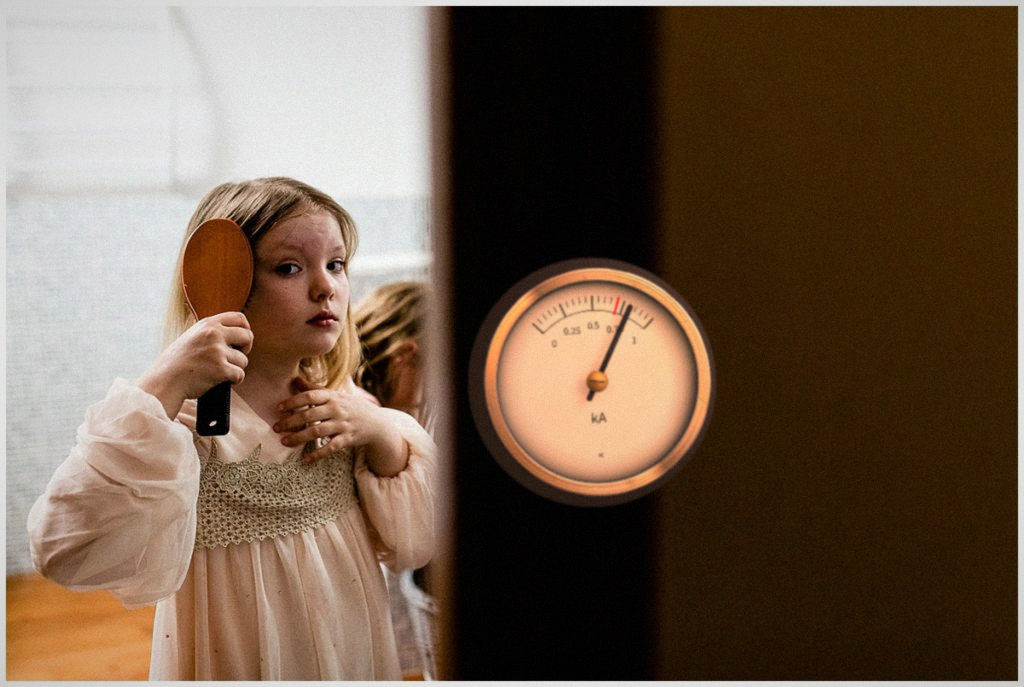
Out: 0.8
